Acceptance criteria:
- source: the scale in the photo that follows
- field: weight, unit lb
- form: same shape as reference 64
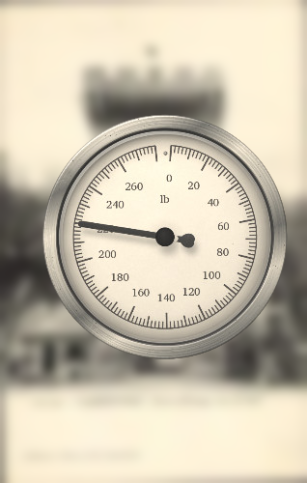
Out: 220
